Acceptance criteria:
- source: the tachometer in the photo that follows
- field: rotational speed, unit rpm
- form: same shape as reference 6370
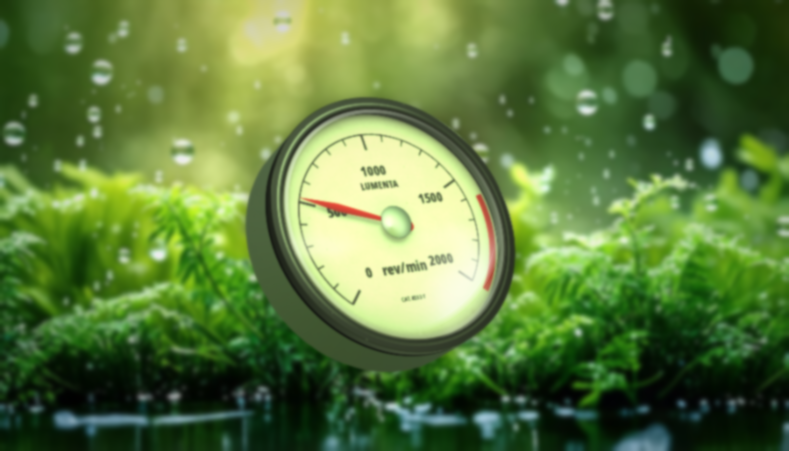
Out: 500
